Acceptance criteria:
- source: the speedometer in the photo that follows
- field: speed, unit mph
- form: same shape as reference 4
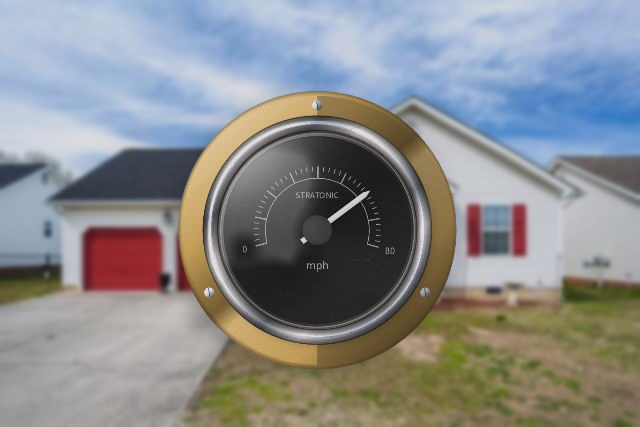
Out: 60
